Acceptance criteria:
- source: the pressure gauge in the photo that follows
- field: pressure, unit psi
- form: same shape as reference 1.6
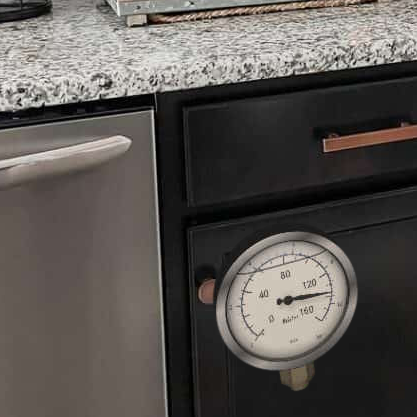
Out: 135
